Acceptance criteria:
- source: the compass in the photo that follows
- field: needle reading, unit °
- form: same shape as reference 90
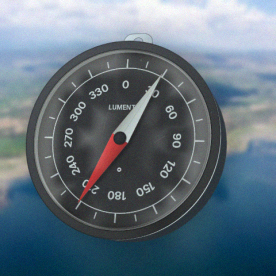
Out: 210
